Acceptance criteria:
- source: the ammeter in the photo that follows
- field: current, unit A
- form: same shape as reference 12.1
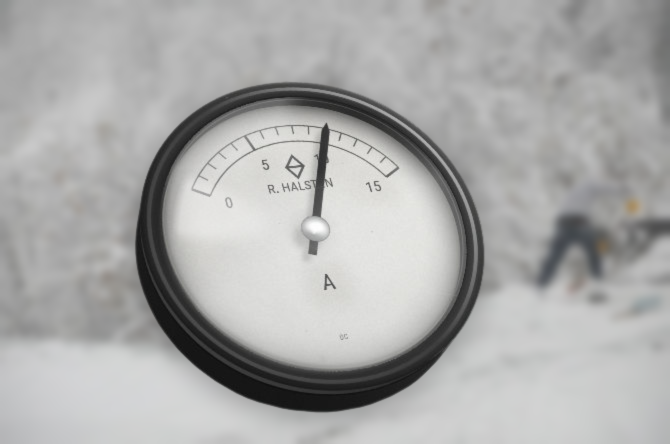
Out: 10
